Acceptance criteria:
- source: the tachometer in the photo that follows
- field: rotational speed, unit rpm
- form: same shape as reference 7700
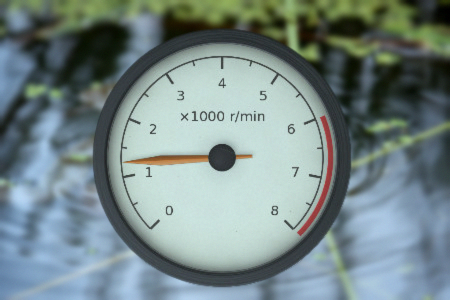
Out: 1250
